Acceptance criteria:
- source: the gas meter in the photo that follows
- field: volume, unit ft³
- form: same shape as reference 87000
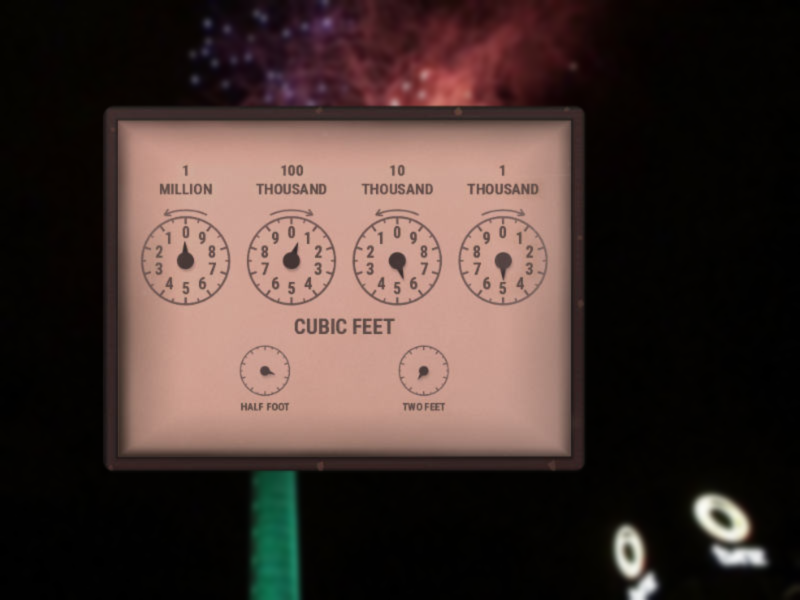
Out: 5500
